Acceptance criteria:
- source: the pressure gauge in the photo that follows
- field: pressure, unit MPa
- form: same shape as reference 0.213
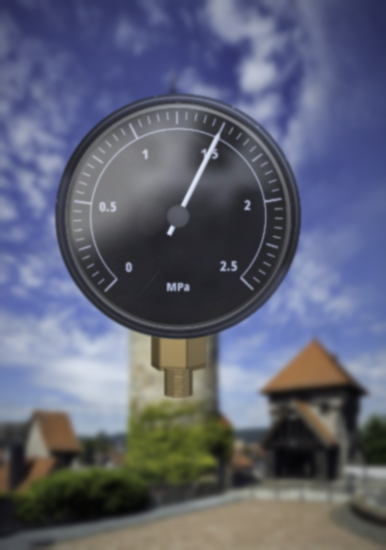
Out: 1.5
